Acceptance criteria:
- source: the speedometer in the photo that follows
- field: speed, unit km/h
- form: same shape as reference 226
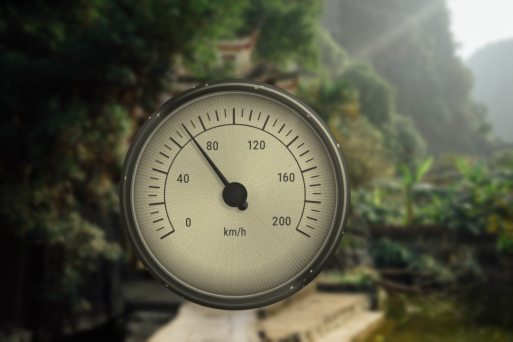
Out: 70
